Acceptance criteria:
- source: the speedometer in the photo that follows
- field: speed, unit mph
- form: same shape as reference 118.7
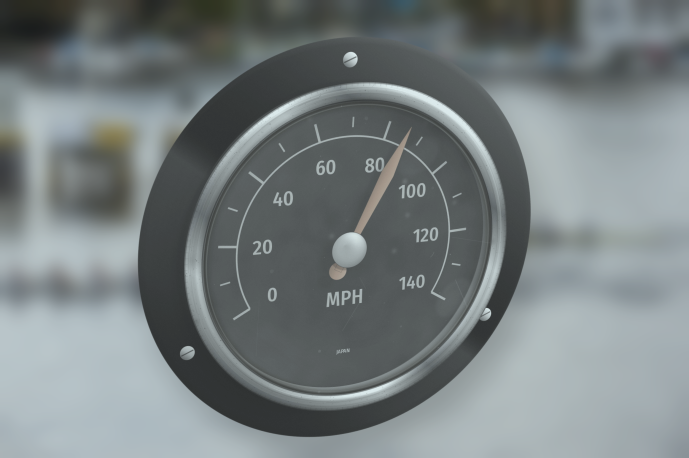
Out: 85
